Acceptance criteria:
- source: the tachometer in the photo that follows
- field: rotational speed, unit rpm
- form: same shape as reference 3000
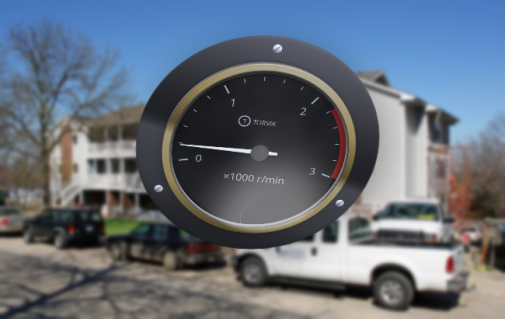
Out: 200
